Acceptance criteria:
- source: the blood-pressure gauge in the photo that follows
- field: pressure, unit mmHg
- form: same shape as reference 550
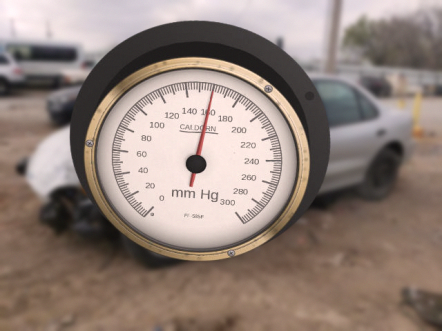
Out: 160
